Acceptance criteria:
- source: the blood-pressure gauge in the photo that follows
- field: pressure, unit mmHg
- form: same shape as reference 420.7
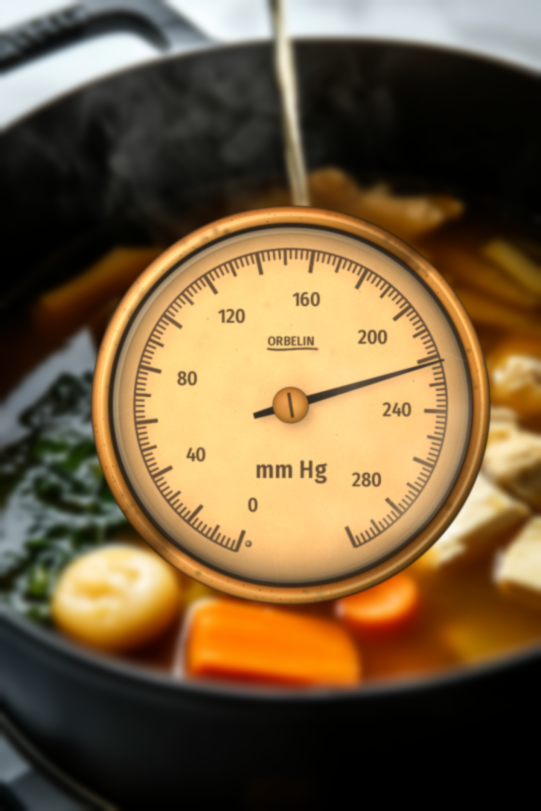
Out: 222
